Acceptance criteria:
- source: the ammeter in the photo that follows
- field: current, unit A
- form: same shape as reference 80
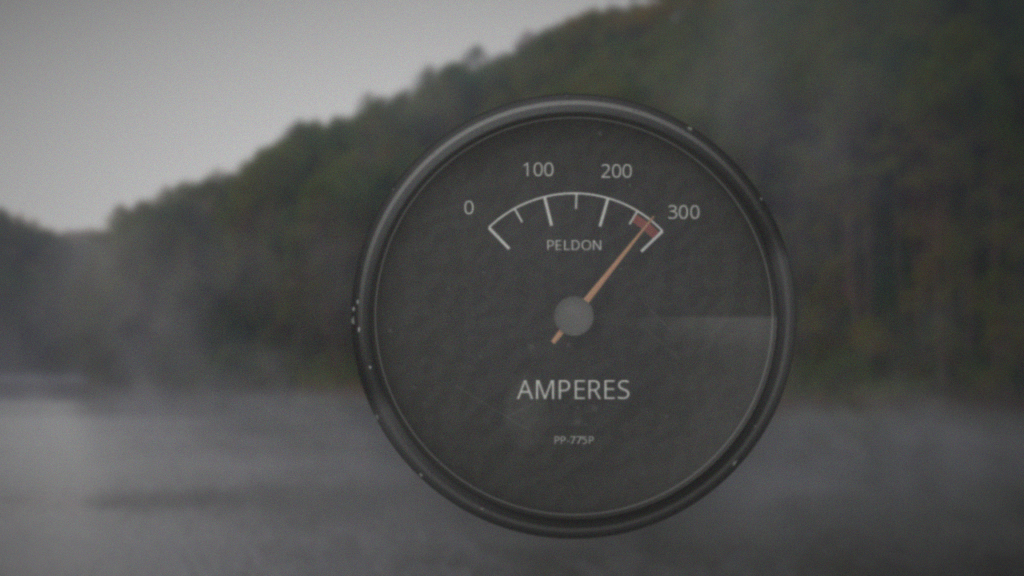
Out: 275
